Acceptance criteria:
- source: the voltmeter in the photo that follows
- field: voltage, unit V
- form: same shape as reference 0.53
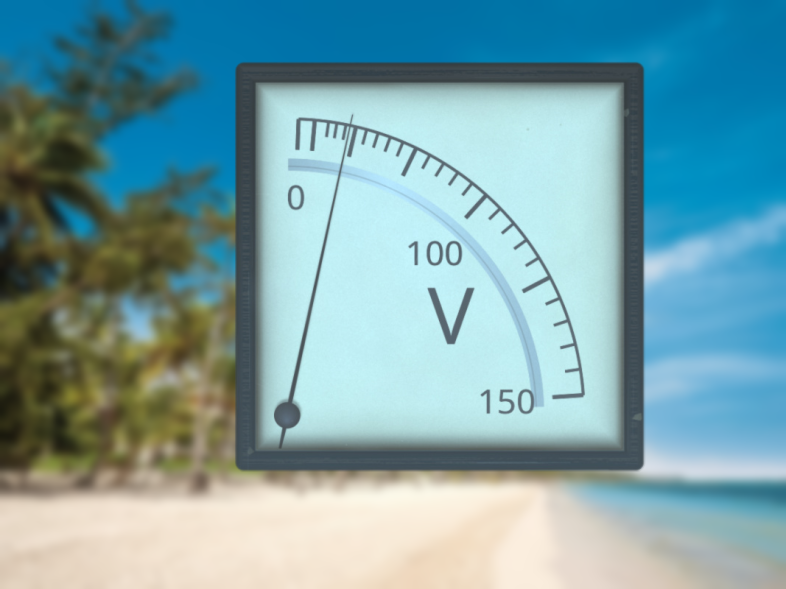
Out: 47.5
